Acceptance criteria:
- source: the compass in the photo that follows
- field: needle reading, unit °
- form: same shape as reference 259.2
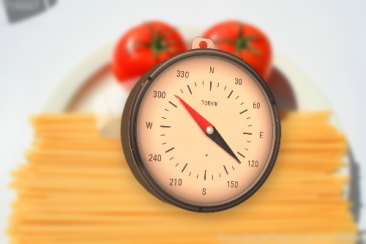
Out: 310
